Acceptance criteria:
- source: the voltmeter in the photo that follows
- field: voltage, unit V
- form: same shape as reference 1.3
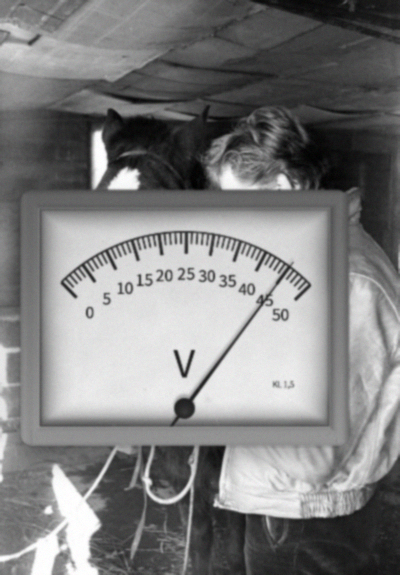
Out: 45
